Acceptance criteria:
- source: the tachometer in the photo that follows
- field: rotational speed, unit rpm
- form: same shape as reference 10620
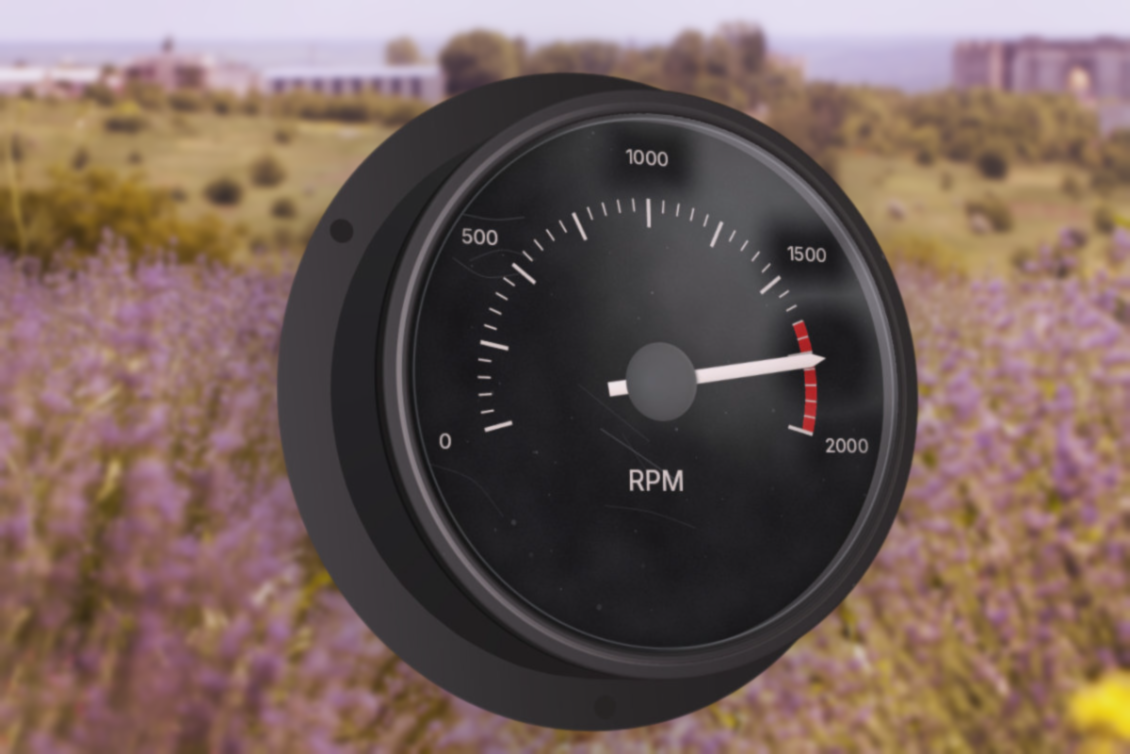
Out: 1775
